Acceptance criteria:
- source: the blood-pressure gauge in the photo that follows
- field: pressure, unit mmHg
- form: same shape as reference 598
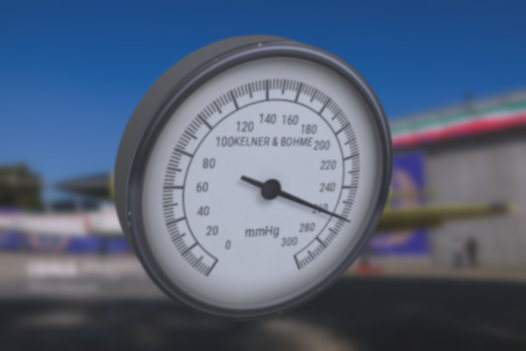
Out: 260
